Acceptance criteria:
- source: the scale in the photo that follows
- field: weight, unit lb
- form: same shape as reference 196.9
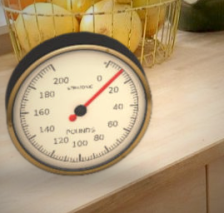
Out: 10
